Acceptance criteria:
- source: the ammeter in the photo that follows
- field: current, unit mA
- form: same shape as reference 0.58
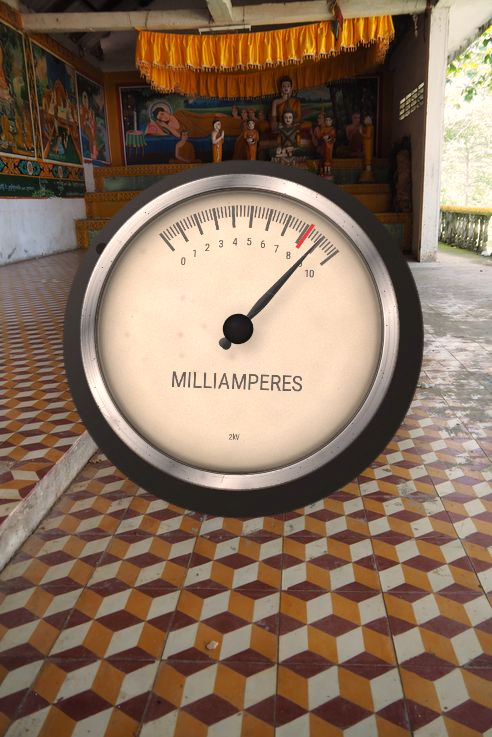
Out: 9
